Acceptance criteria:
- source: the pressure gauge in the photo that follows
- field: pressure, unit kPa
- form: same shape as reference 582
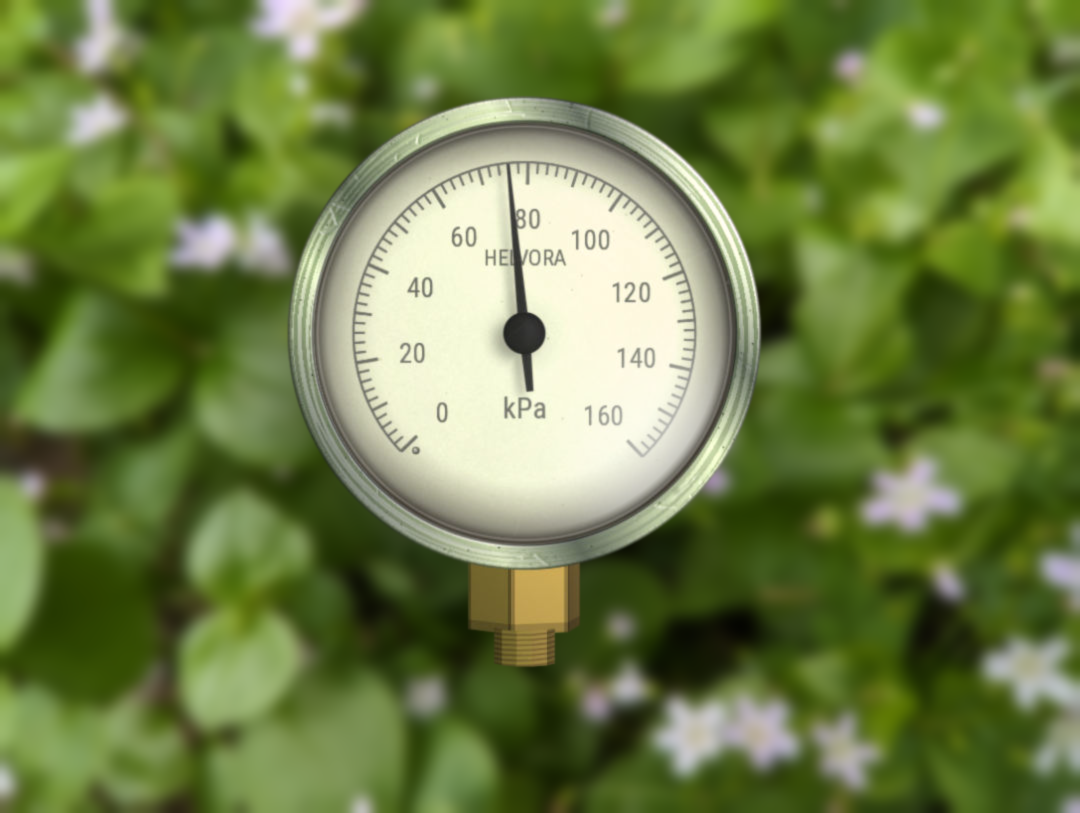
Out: 76
